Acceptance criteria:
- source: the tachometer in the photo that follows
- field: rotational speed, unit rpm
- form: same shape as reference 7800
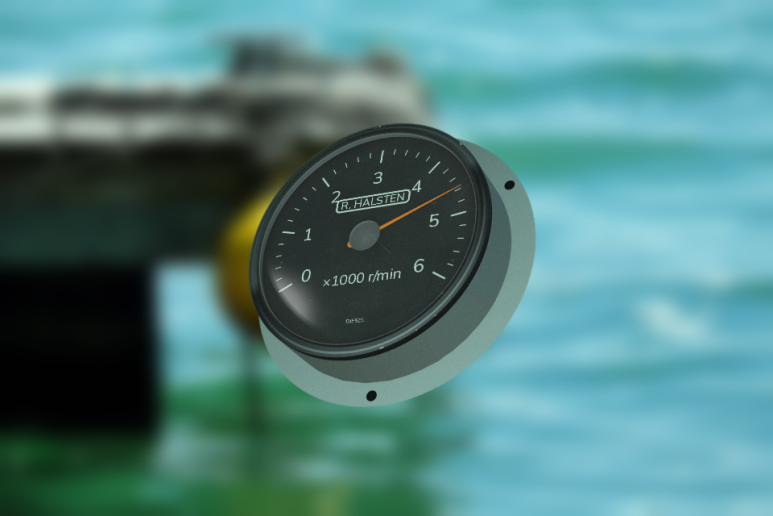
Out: 4600
